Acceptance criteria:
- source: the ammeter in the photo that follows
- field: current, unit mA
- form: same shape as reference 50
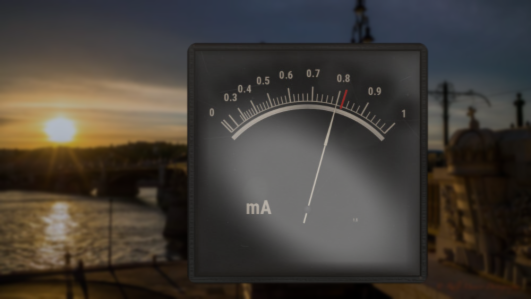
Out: 0.8
